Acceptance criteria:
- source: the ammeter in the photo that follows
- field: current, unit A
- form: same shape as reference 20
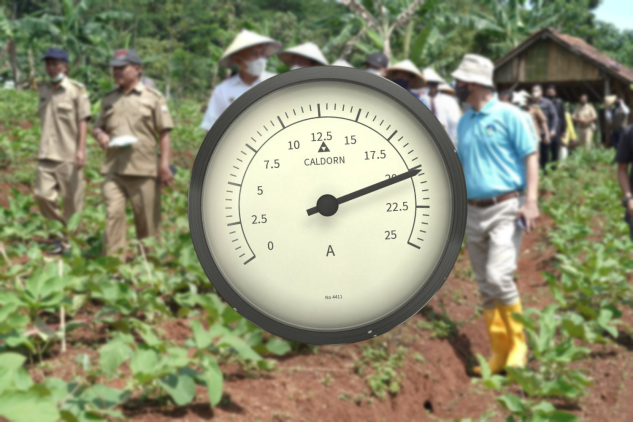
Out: 20.25
